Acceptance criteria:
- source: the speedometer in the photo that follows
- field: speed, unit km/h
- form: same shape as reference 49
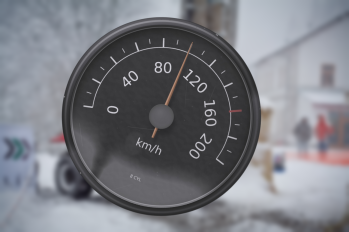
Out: 100
